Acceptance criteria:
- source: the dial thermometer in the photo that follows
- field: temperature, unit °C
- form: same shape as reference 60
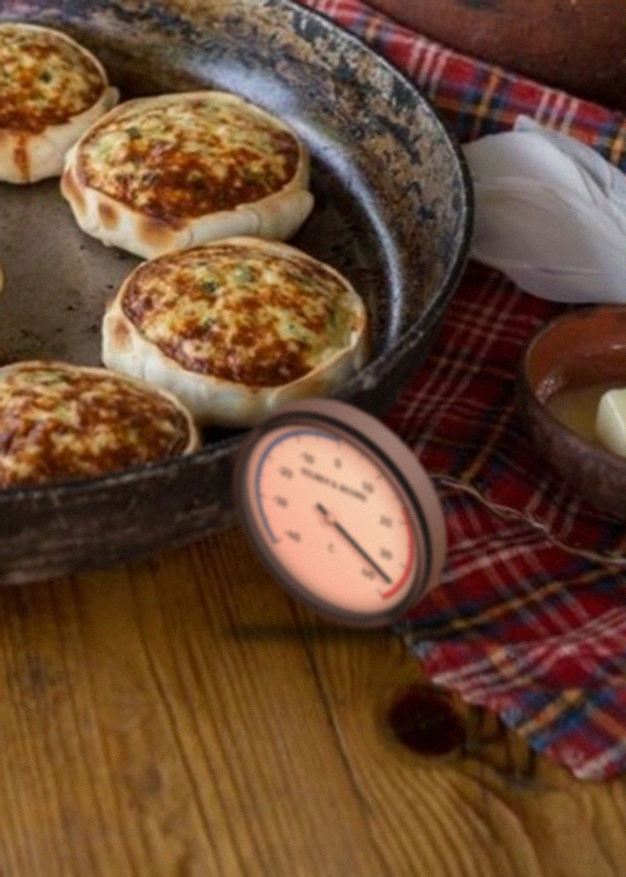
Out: 35
